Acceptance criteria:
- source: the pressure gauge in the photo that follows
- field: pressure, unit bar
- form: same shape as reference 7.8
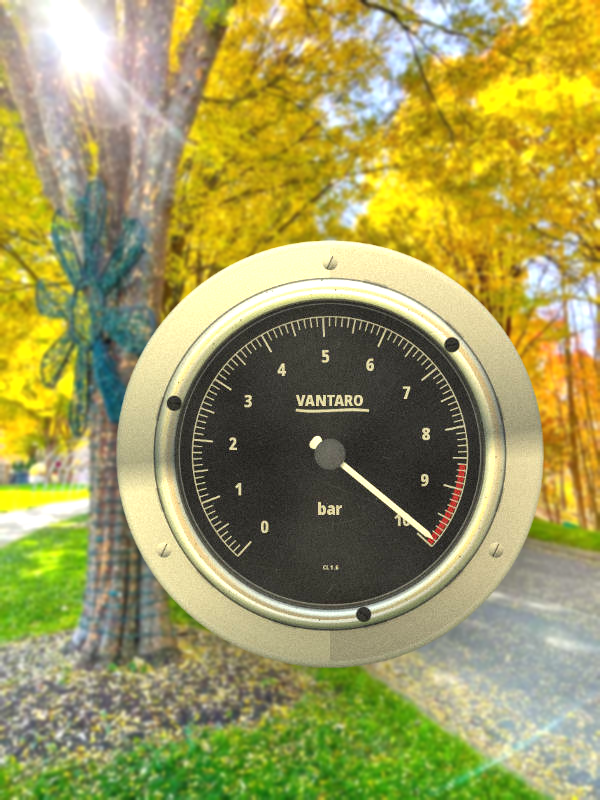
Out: 9.9
